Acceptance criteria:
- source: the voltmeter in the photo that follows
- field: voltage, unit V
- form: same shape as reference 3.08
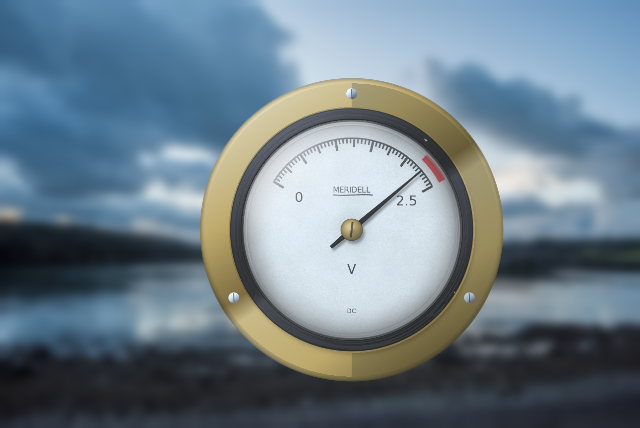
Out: 2.25
